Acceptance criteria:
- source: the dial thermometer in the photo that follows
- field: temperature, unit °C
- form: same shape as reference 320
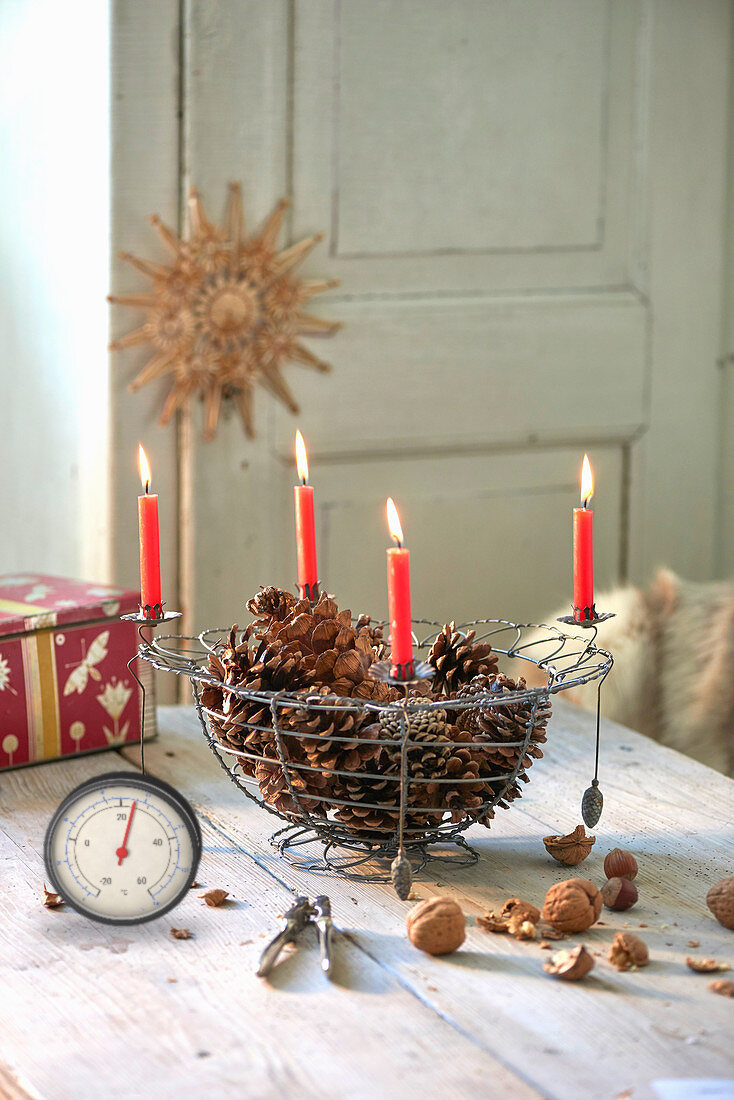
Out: 24
